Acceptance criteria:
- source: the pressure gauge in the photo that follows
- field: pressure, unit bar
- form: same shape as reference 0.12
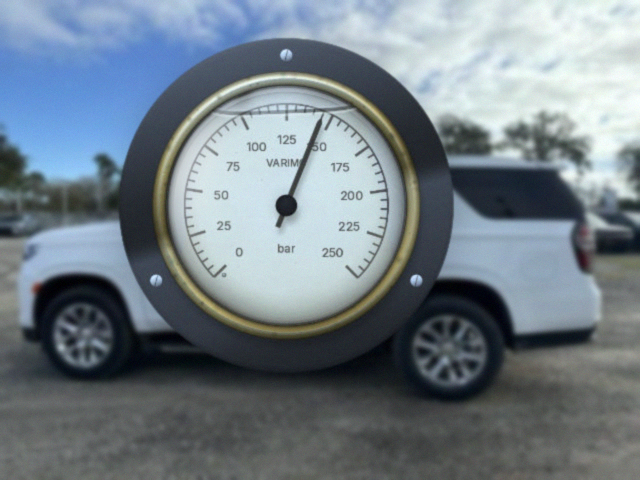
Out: 145
